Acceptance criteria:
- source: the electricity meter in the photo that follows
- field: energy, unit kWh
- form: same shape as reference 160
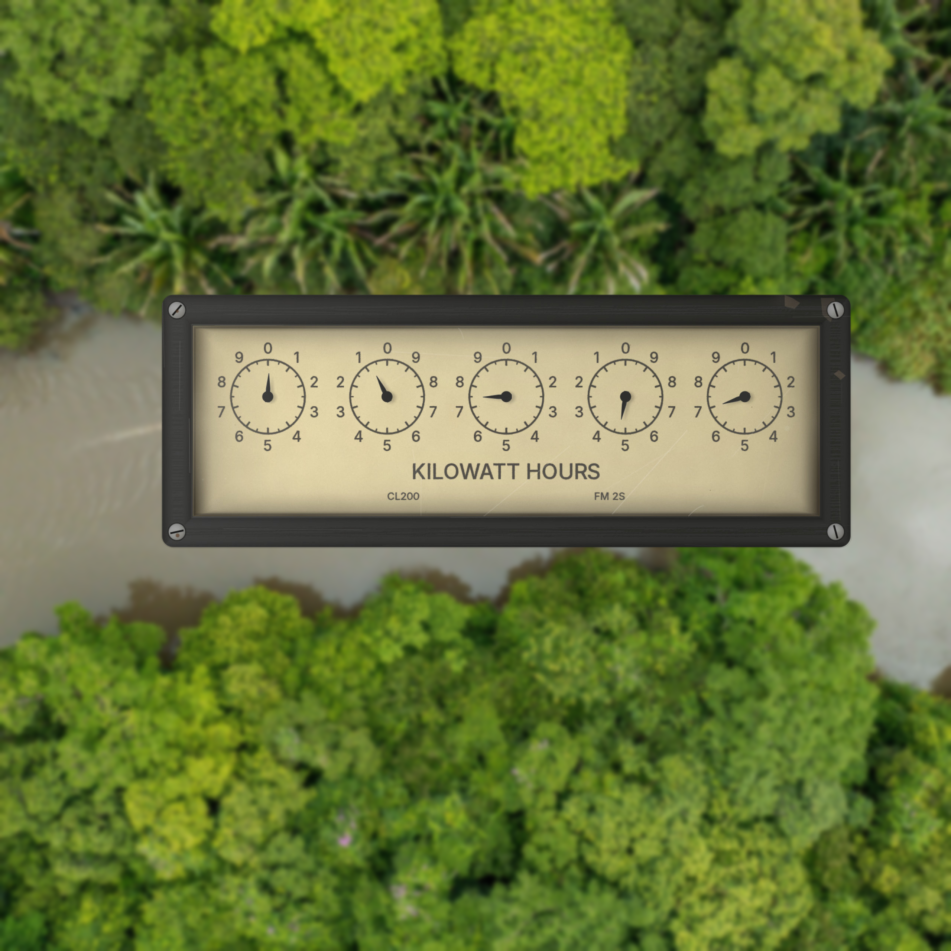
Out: 747
